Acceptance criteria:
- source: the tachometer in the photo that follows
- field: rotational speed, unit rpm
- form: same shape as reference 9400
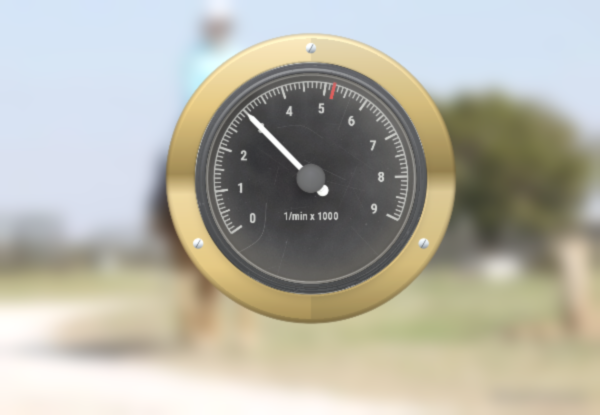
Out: 3000
